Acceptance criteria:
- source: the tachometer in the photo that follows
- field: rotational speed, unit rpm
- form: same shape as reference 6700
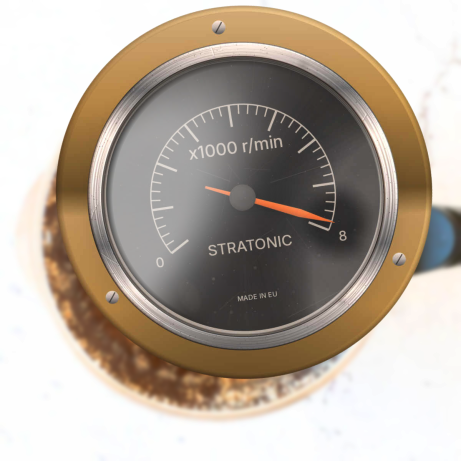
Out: 7800
